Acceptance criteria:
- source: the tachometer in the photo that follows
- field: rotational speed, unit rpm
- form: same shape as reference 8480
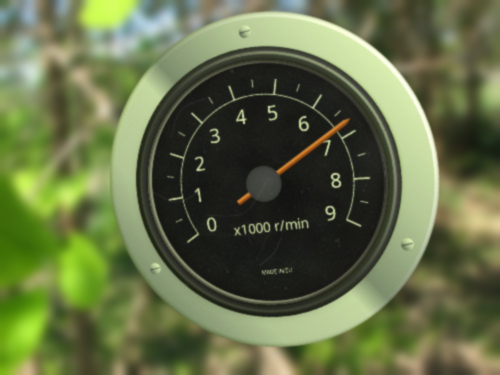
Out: 6750
